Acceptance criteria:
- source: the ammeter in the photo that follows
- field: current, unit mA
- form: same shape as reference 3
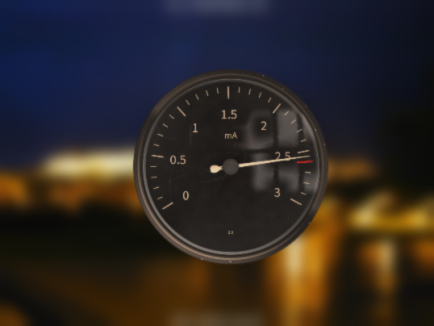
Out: 2.55
